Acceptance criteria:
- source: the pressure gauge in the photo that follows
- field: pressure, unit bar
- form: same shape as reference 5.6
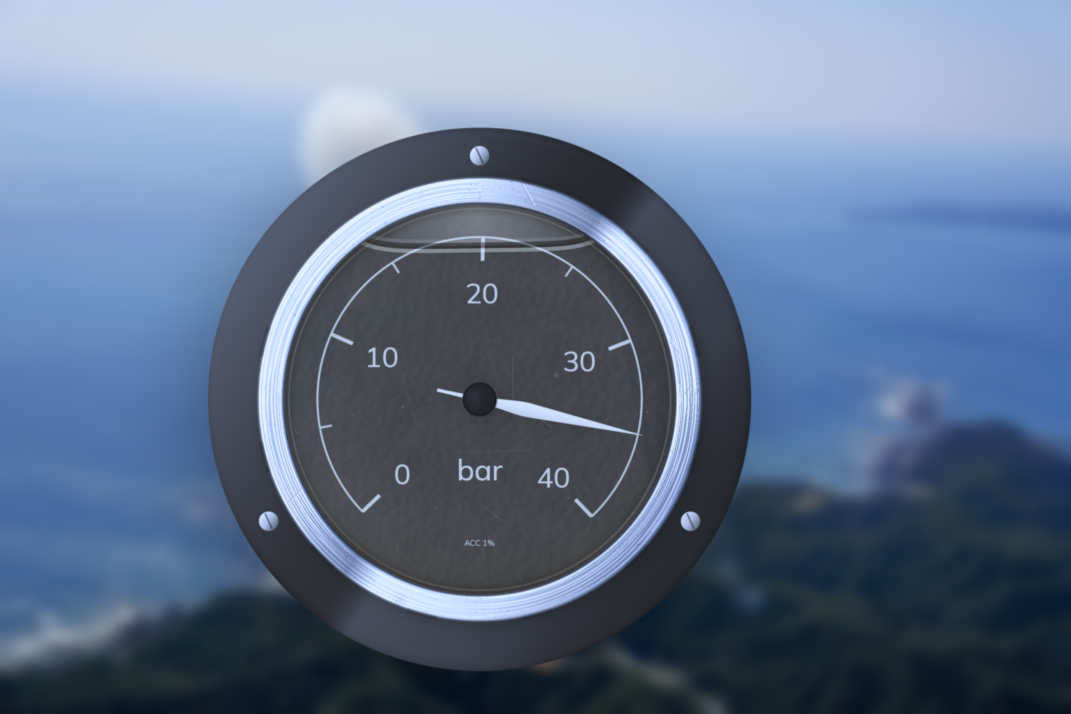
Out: 35
